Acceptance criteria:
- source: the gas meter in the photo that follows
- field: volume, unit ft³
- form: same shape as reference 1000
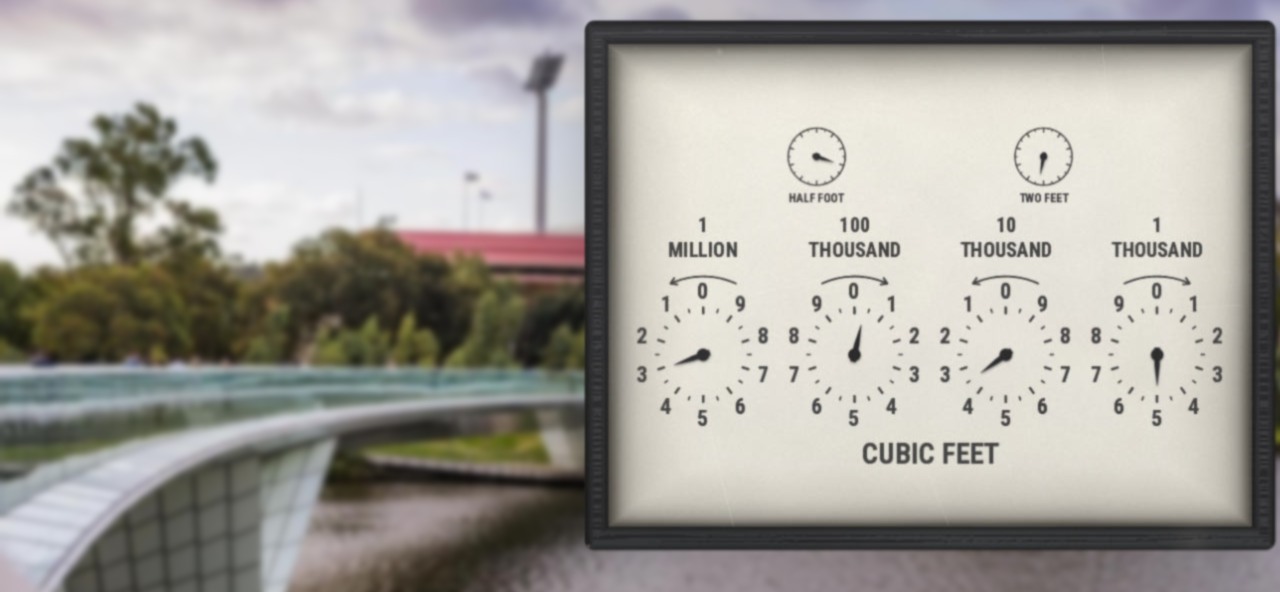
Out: 303500
